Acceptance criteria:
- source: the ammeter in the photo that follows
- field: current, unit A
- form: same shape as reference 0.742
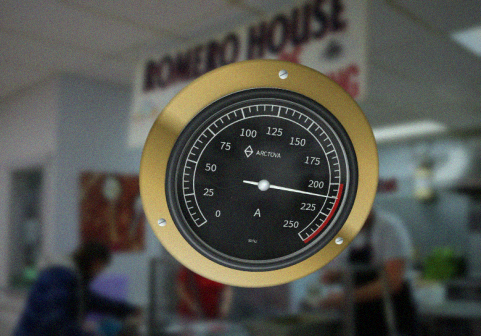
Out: 210
